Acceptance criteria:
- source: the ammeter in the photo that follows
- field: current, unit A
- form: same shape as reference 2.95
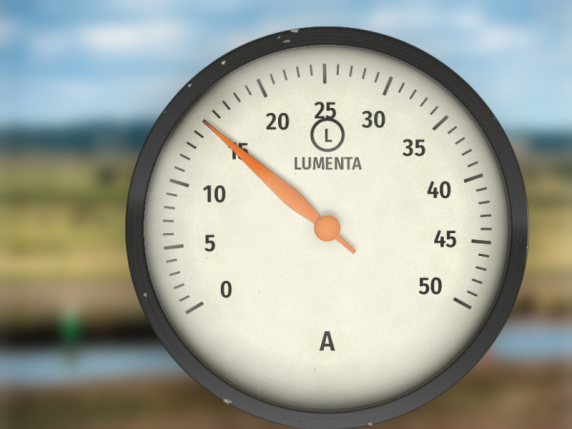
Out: 15
